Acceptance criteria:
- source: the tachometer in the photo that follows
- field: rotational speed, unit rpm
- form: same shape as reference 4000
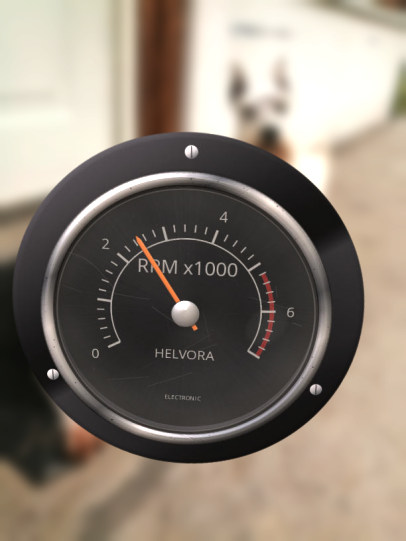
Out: 2500
